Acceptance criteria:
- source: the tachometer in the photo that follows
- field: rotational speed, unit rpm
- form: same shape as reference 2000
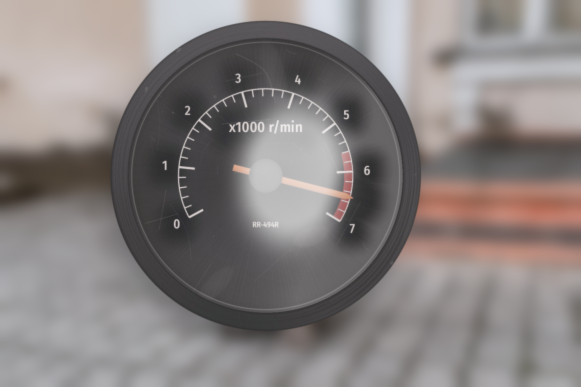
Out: 6500
